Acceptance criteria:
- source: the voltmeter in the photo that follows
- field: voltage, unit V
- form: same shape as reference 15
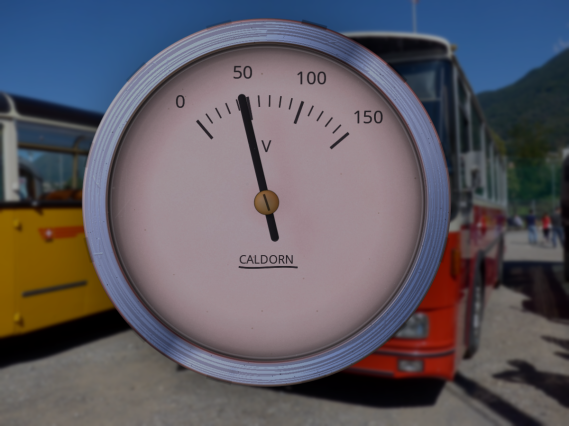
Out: 45
